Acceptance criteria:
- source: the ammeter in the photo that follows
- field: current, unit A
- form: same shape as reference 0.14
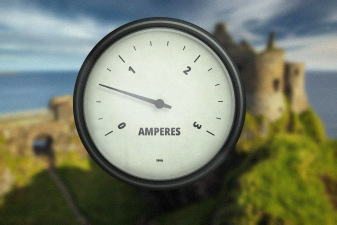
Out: 0.6
